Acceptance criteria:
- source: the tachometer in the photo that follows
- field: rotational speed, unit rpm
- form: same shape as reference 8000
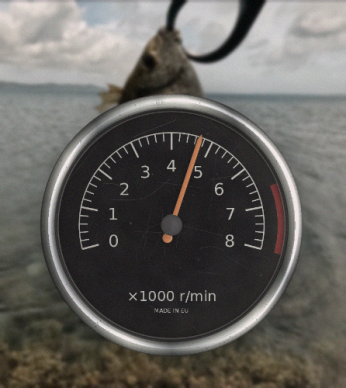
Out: 4700
